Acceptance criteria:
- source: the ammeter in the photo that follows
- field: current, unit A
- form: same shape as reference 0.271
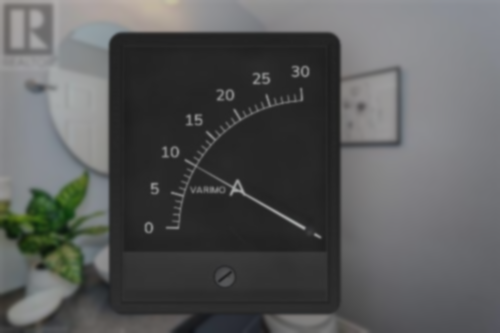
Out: 10
